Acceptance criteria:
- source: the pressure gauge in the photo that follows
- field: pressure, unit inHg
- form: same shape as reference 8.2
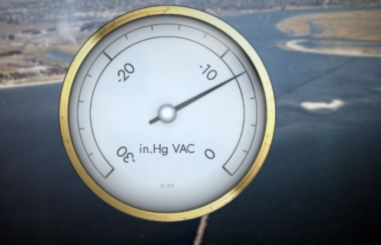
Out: -8
